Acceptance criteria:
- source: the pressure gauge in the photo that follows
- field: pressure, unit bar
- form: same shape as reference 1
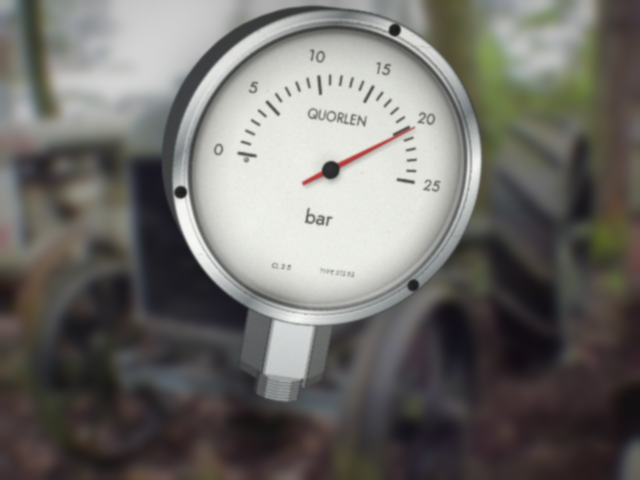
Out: 20
